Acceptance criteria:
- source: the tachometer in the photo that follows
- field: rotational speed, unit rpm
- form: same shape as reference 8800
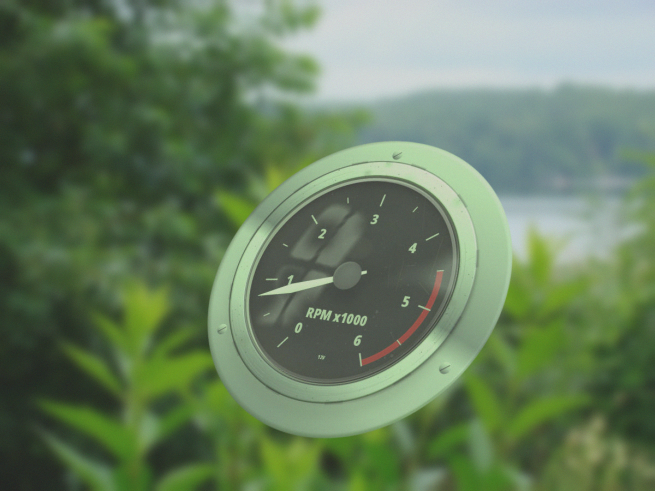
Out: 750
